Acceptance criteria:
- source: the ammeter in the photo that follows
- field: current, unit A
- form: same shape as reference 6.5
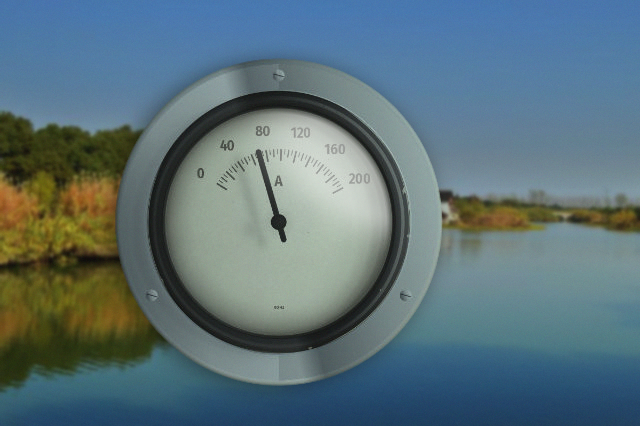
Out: 70
